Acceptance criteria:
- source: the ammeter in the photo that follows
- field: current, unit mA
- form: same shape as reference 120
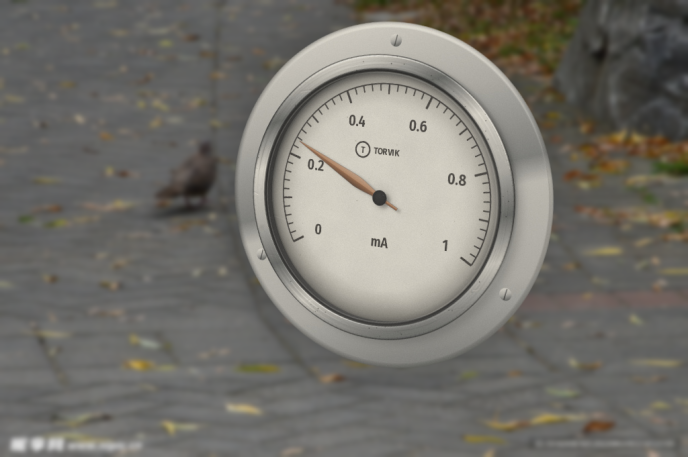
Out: 0.24
